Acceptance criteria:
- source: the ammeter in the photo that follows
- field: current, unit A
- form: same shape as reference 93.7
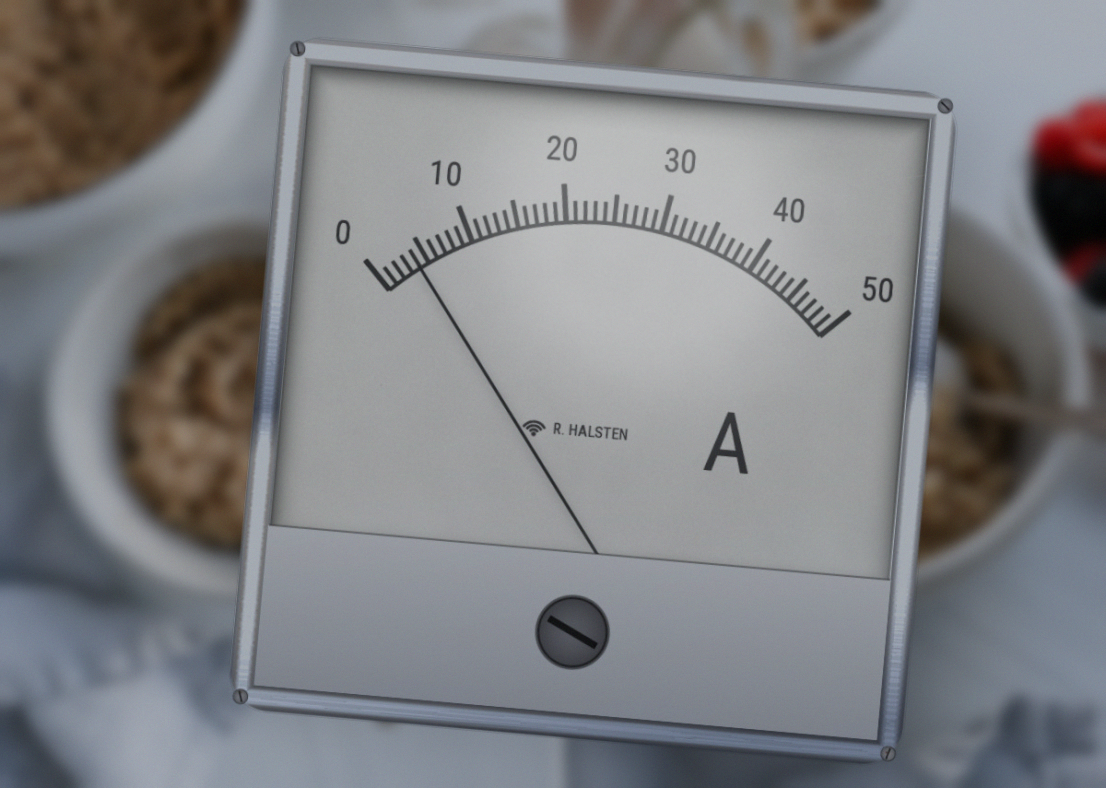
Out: 4
